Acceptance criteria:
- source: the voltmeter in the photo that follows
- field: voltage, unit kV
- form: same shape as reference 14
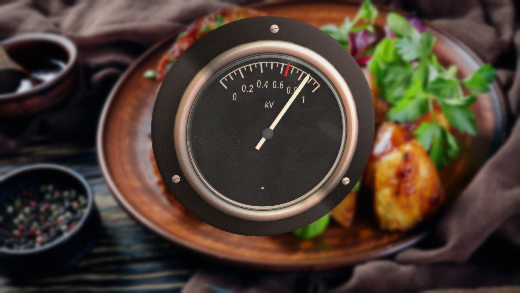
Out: 0.85
